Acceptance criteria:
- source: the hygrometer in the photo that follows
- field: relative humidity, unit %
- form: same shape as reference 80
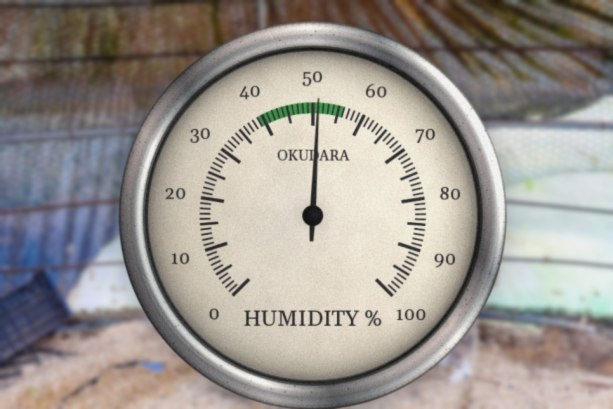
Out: 51
